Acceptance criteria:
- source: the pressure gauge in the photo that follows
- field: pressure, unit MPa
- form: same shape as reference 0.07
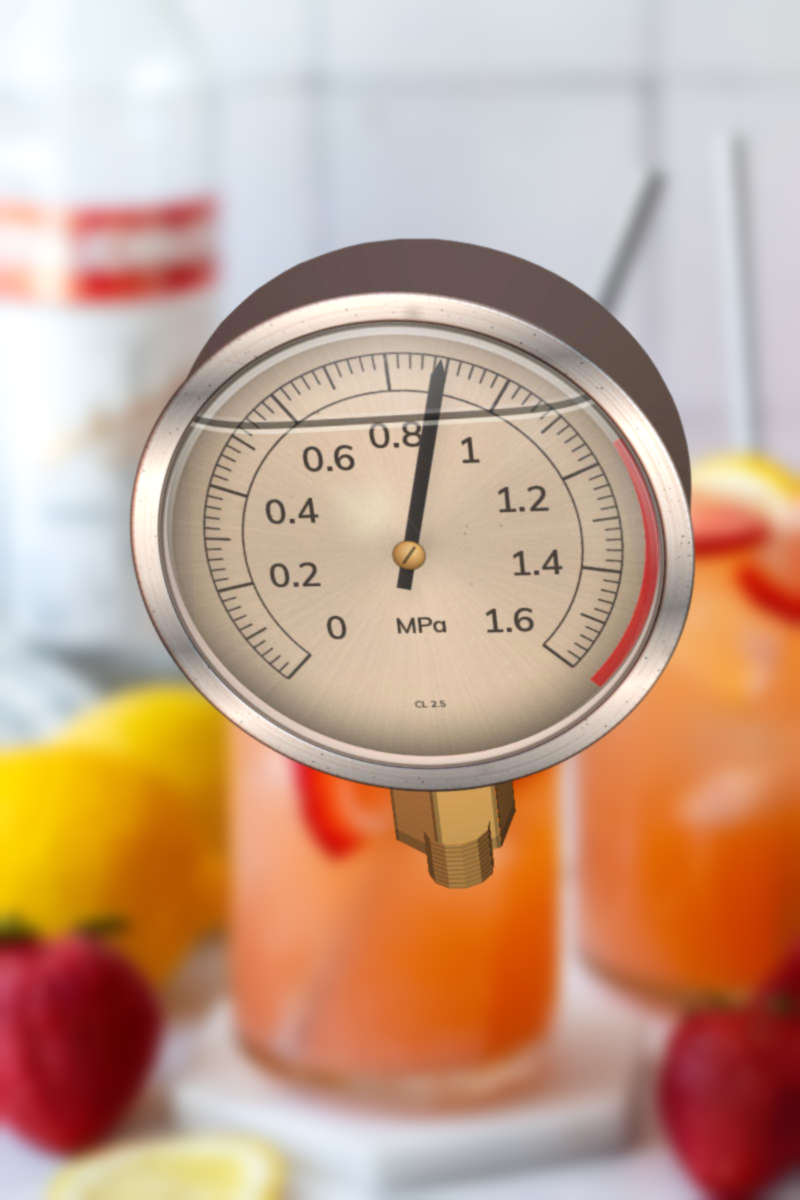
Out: 0.89
